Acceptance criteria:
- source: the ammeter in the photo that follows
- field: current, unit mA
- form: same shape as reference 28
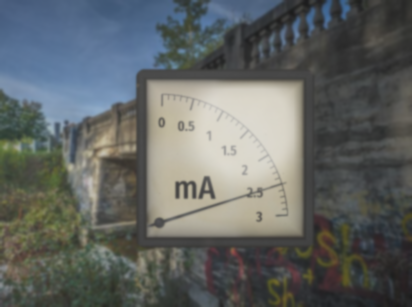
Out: 2.5
